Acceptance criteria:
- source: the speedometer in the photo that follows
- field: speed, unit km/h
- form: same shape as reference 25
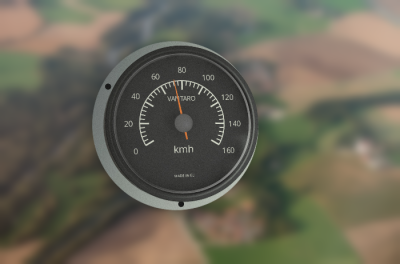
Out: 72
